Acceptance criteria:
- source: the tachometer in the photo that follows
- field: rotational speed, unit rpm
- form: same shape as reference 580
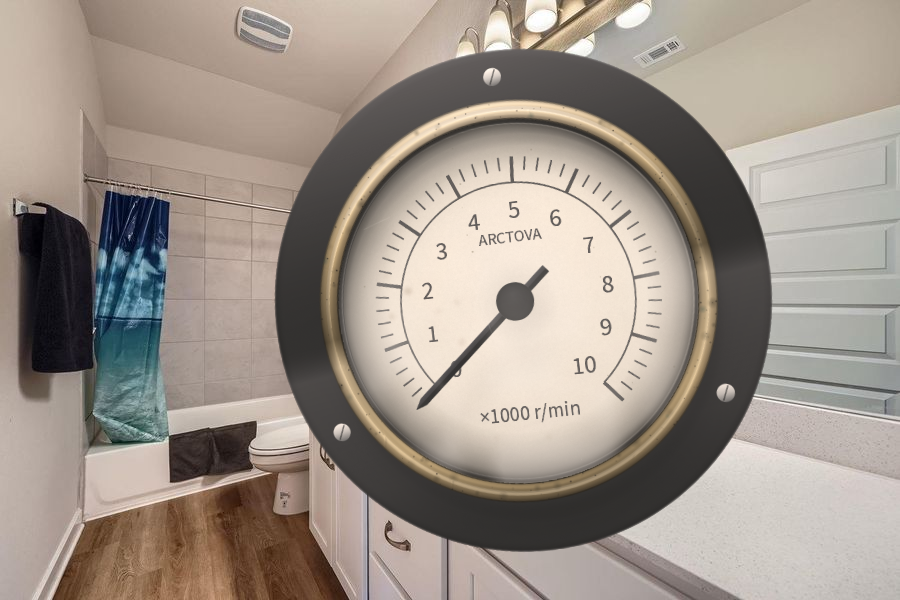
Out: 0
